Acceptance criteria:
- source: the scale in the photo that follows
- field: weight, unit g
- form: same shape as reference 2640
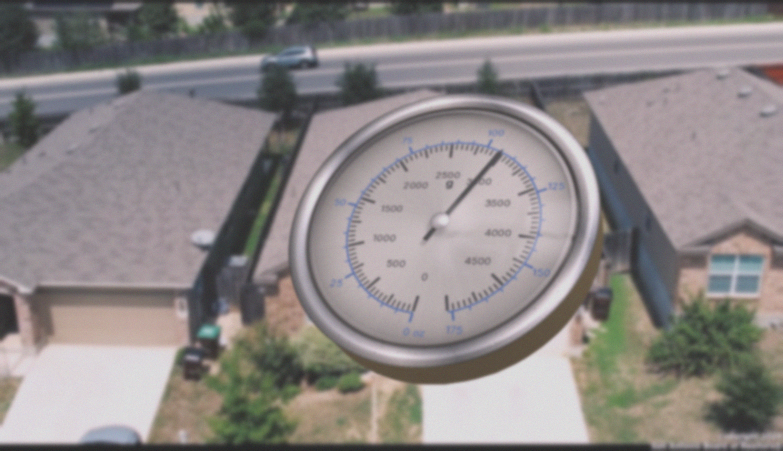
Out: 3000
